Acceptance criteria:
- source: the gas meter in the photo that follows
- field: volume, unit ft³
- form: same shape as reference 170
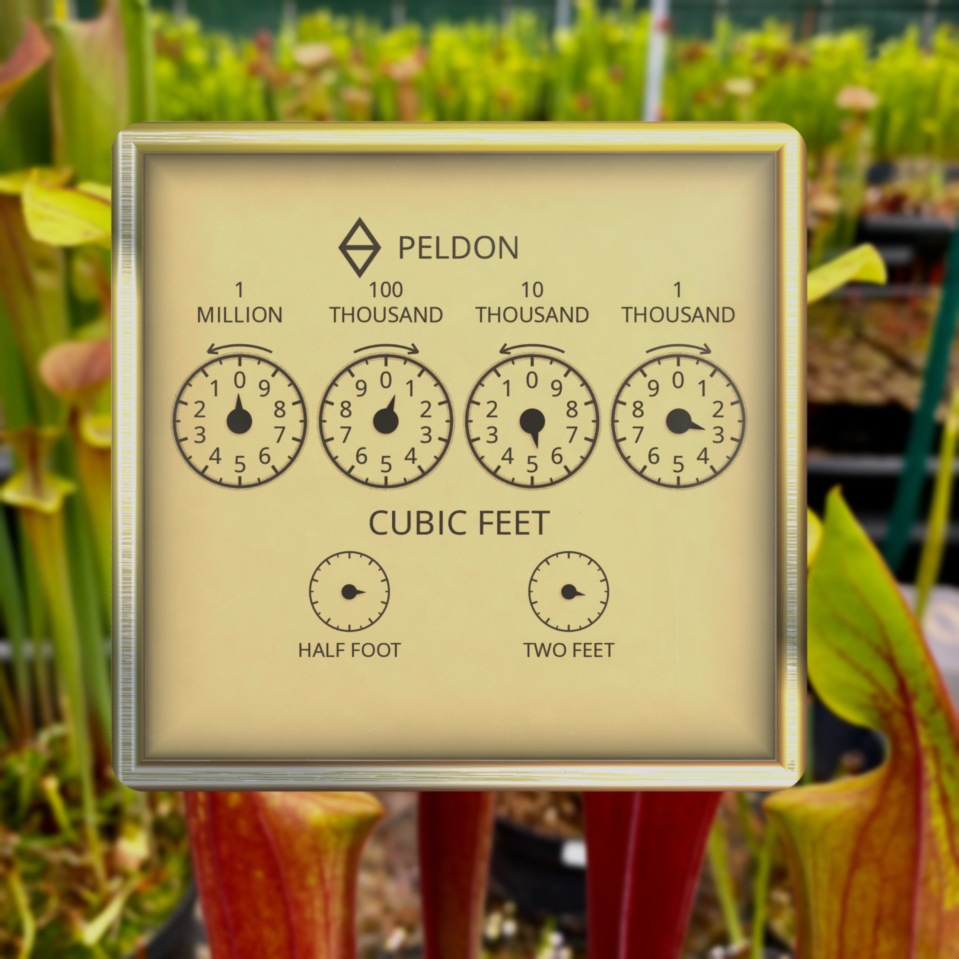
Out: 5300
